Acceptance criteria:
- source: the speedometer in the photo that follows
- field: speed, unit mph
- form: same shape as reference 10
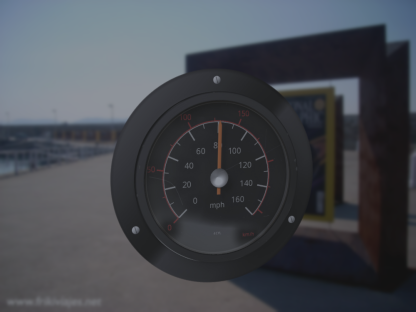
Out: 80
